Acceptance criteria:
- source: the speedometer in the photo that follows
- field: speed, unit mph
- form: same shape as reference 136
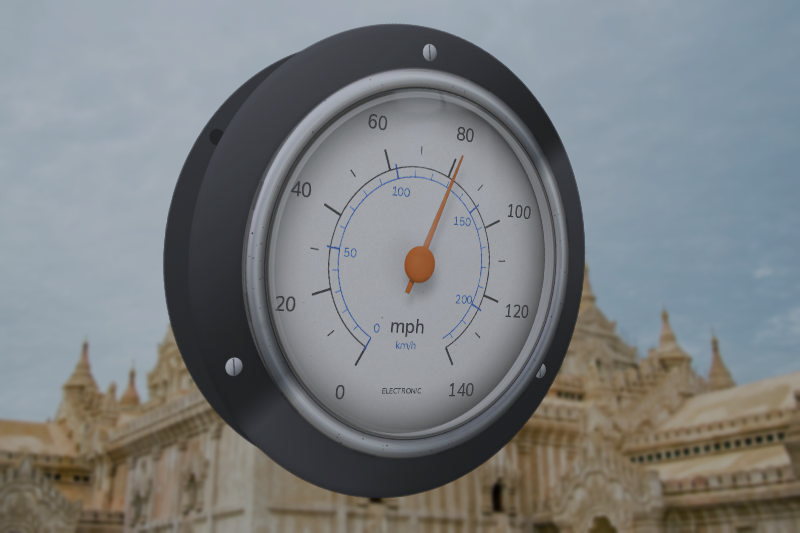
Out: 80
